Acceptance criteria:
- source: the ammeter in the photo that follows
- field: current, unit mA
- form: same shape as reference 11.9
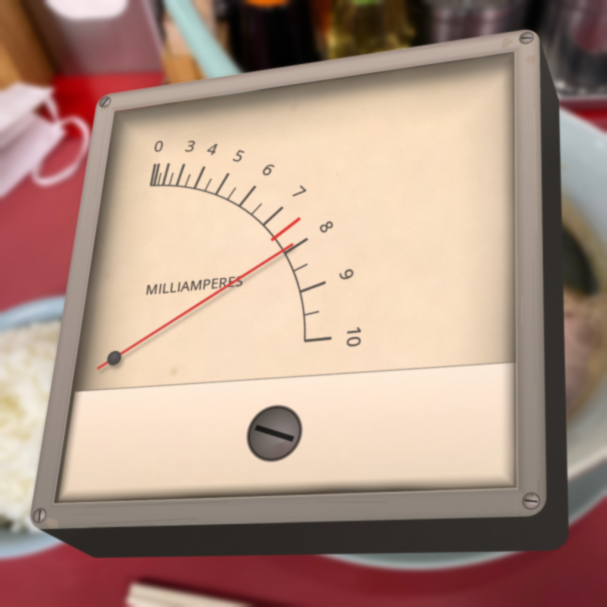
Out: 8
